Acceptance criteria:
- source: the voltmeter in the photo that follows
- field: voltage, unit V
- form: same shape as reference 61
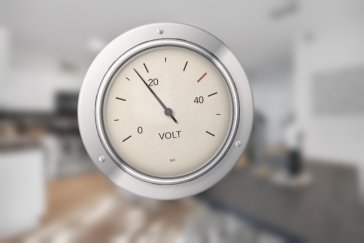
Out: 17.5
